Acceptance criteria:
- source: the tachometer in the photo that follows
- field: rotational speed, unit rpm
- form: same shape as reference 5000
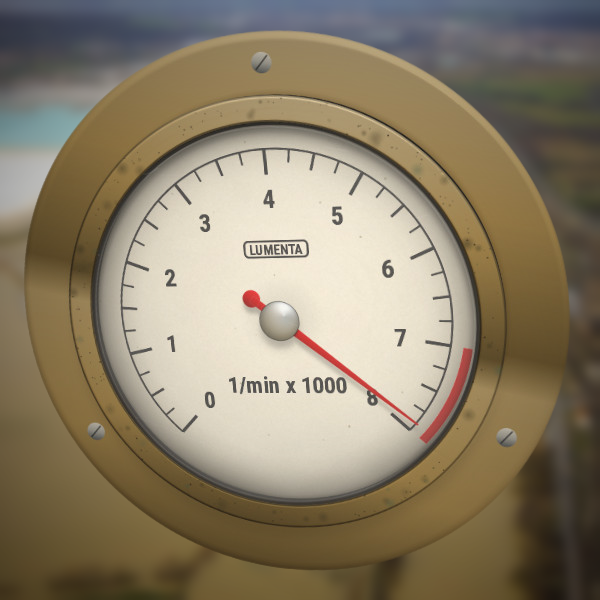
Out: 7875
